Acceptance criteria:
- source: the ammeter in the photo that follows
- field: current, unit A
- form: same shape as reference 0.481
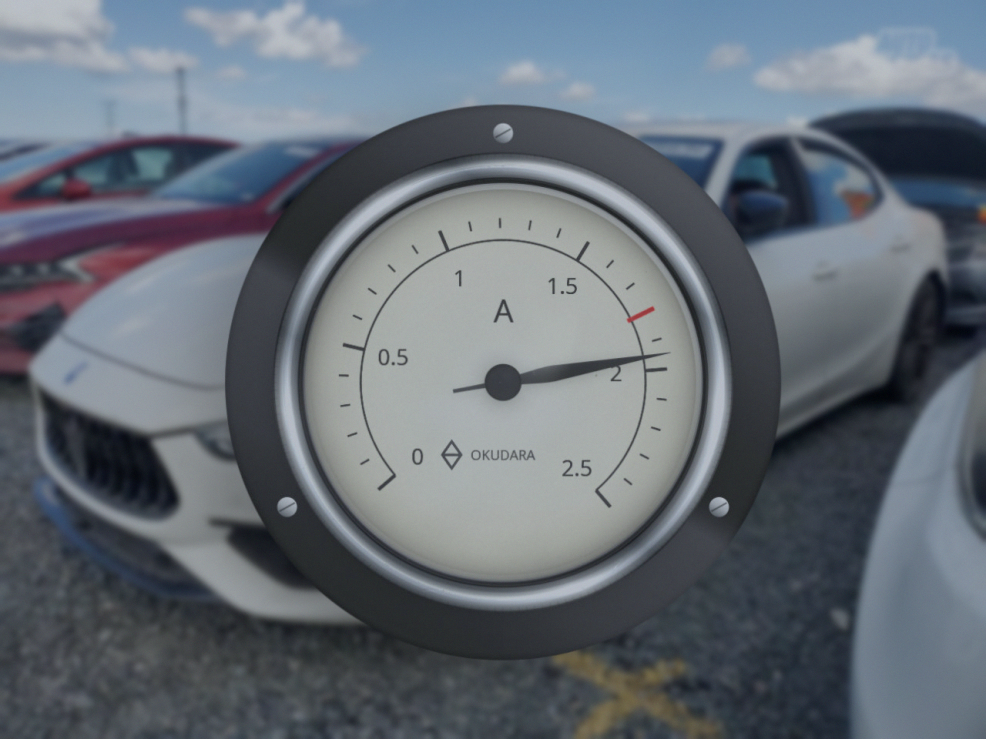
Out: 1.95
